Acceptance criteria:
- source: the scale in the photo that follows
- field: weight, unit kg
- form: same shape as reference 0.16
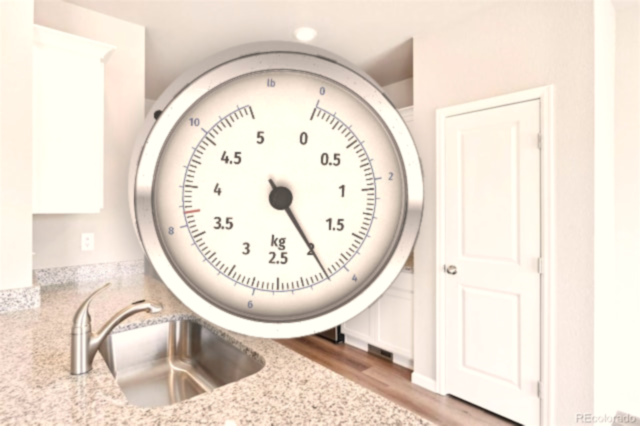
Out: 2
